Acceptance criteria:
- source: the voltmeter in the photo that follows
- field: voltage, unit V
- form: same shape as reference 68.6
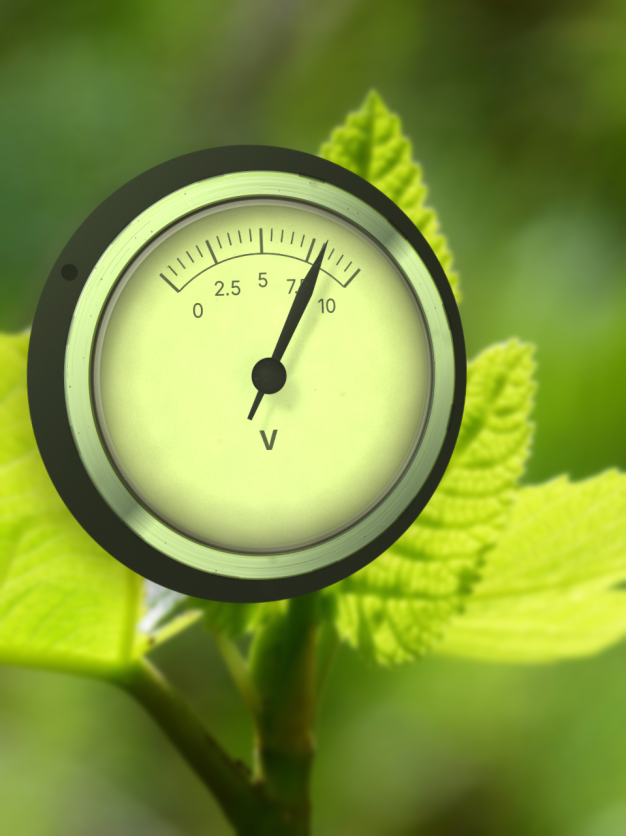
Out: 8
